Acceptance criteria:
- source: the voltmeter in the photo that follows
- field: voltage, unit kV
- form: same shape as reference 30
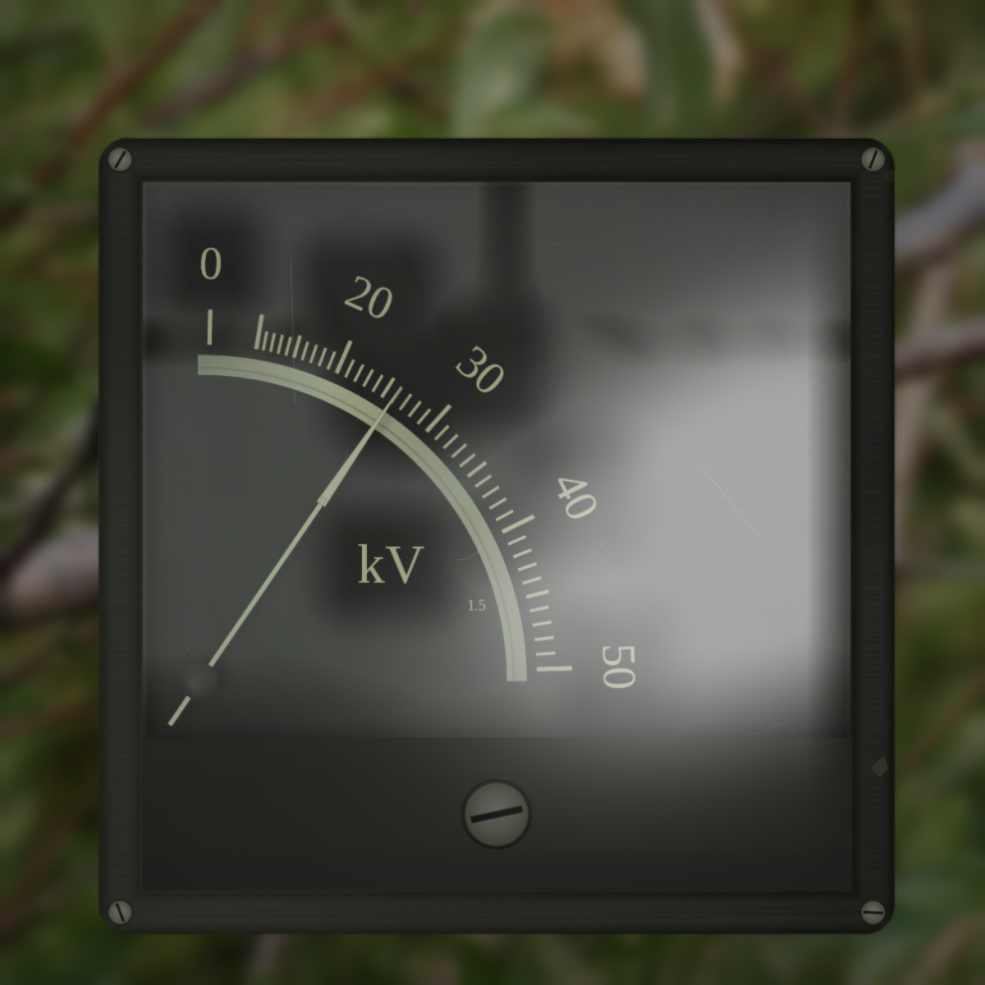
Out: 26
